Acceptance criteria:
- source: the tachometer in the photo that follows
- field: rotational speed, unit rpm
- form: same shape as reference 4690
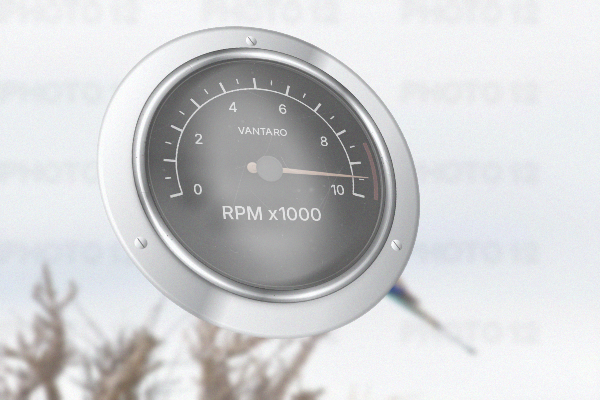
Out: 9500
